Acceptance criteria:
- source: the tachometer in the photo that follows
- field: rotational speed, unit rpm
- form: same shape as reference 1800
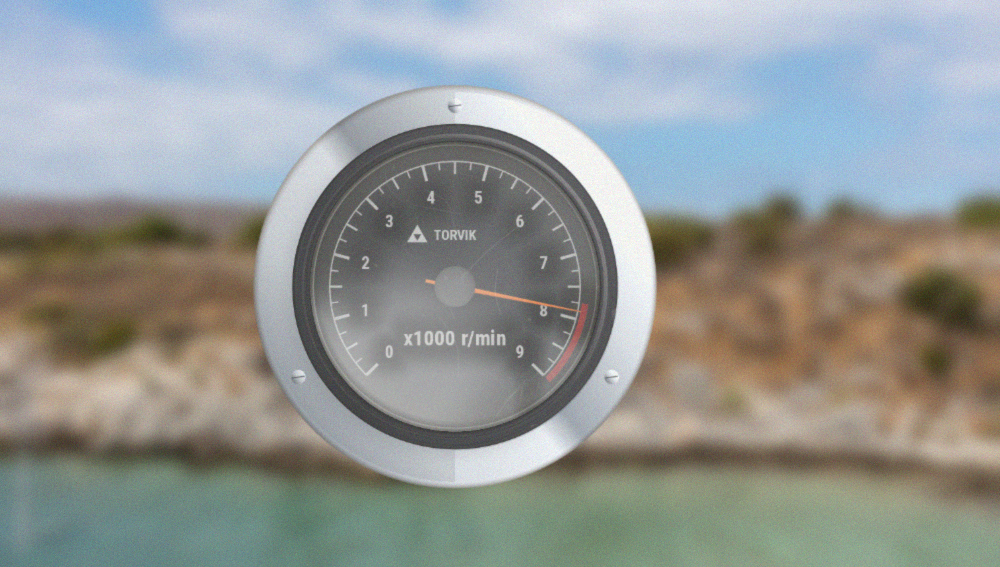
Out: 7875
